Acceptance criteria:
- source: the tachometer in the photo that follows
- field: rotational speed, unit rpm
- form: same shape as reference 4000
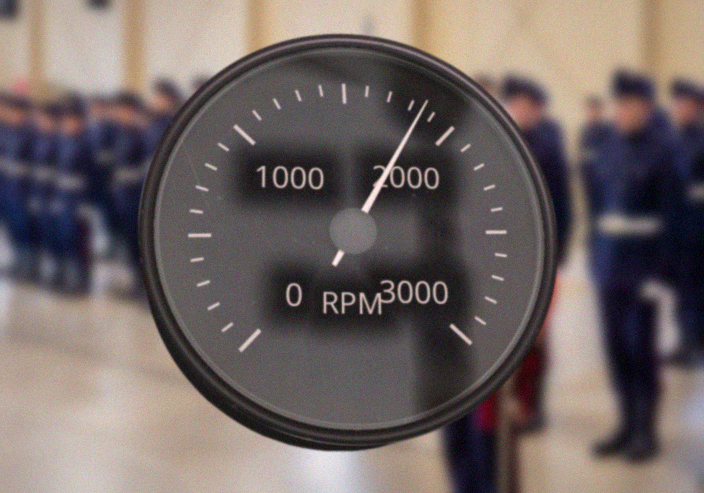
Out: 1850
